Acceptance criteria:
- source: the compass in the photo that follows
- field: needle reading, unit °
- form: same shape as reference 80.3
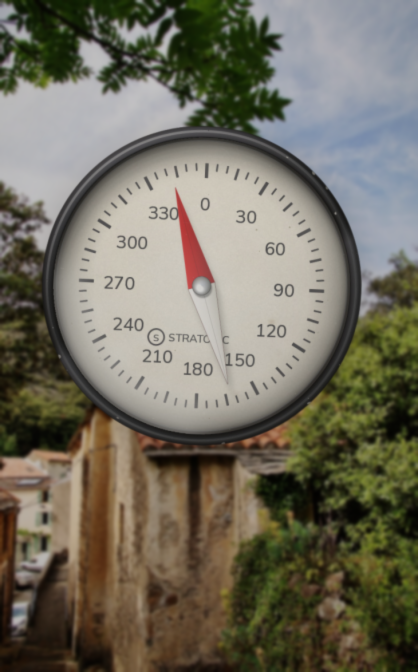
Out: 342.5
